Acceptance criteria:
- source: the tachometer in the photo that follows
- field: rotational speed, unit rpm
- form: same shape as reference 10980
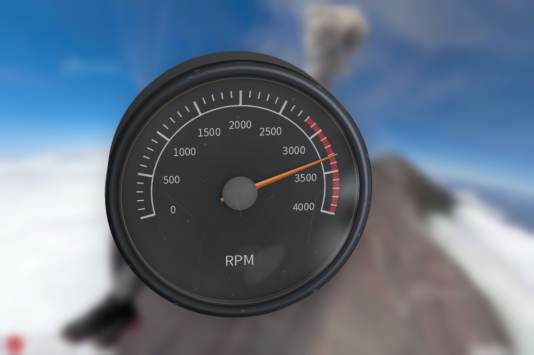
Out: 3300
